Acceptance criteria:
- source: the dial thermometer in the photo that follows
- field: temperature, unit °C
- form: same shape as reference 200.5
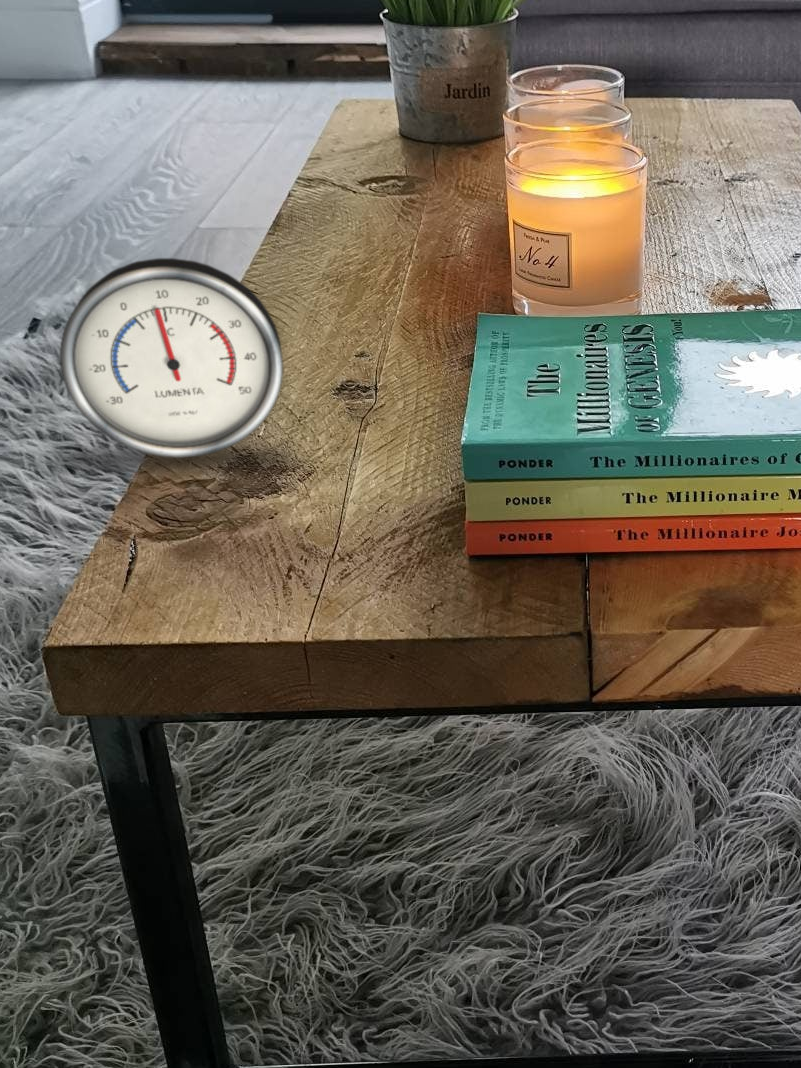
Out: 8
